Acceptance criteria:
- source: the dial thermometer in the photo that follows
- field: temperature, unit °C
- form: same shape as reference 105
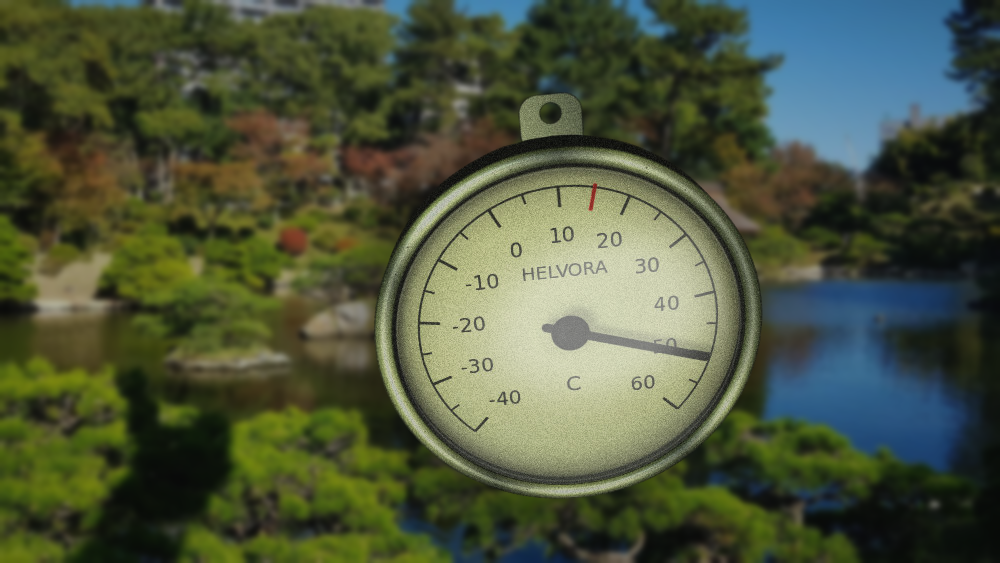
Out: 50
